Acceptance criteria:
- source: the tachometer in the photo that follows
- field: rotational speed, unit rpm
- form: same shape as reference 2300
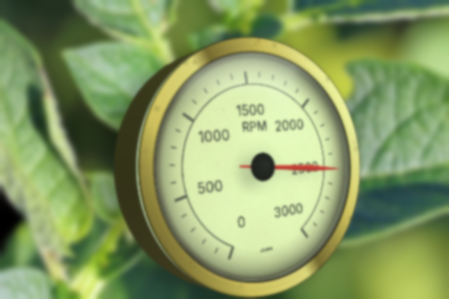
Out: 2500
